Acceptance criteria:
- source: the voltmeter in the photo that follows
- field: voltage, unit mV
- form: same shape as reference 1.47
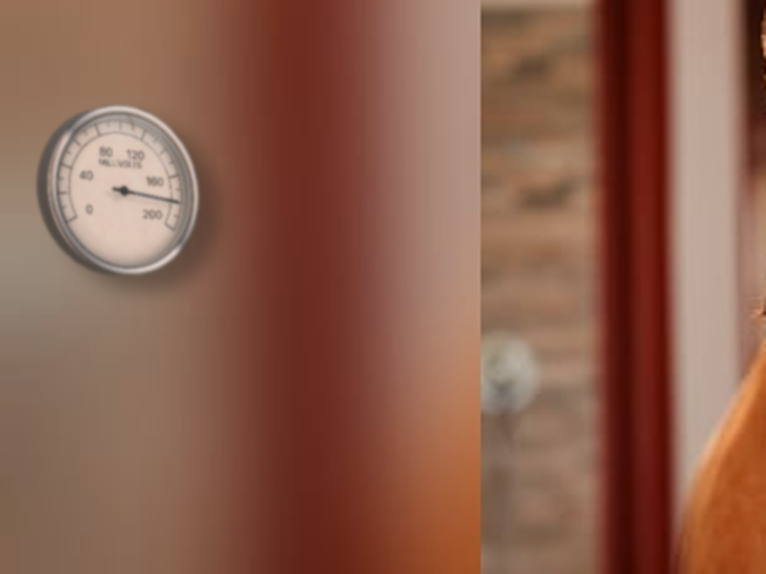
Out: 180
